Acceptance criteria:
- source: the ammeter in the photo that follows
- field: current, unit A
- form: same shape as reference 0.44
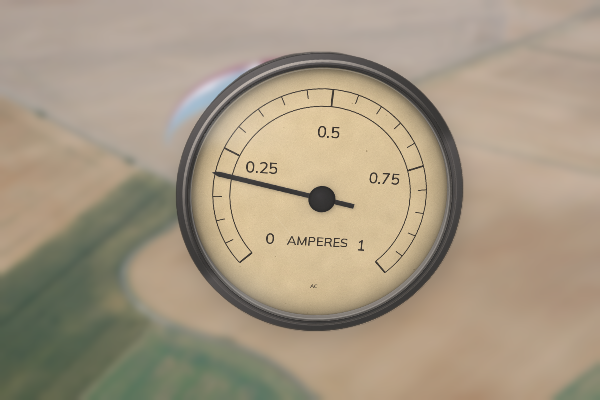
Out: 0.2
